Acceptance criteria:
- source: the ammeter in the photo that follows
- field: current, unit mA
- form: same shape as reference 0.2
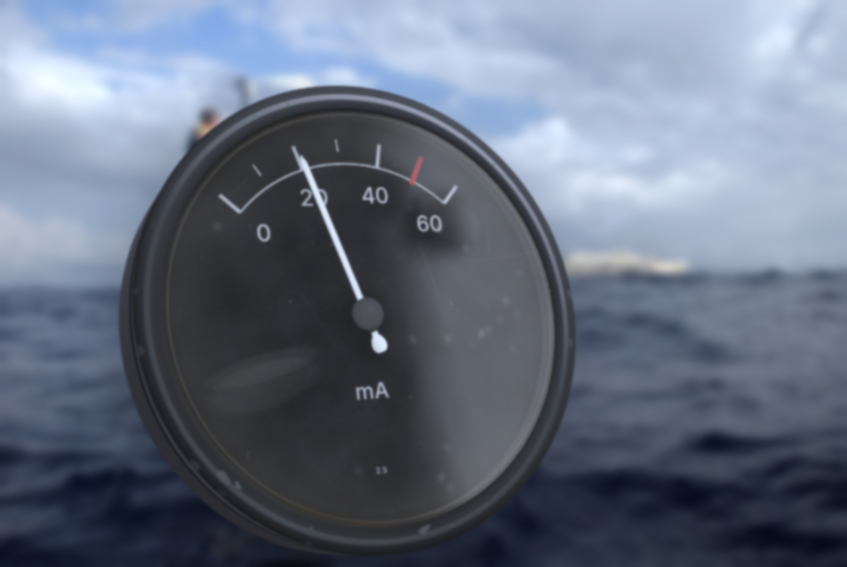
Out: 20
